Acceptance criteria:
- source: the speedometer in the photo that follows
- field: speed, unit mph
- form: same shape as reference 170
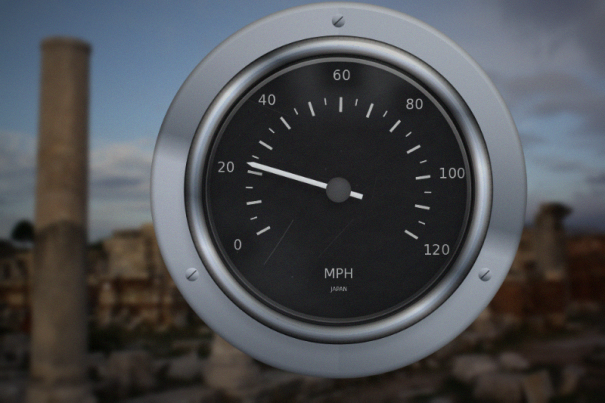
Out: 22.5
